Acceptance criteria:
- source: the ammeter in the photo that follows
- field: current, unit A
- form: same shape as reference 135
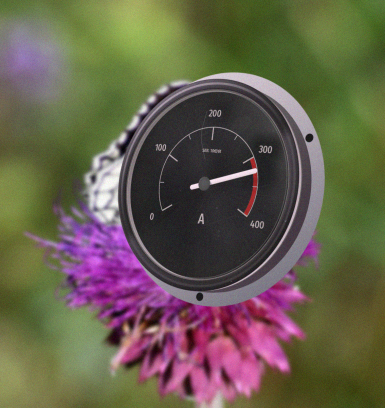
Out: 325
